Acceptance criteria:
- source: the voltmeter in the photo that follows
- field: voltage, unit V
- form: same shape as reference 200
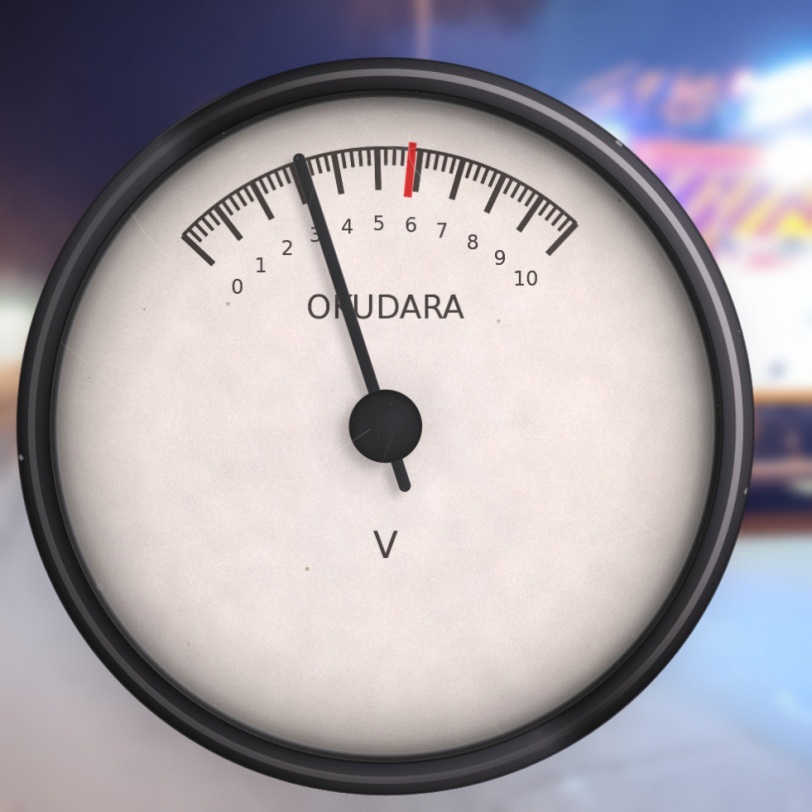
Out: 3.2
